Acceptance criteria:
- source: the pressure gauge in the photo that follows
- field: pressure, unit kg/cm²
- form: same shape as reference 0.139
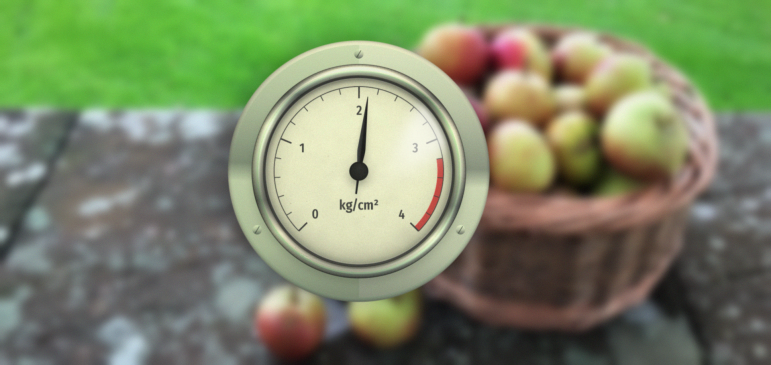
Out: 2.1
